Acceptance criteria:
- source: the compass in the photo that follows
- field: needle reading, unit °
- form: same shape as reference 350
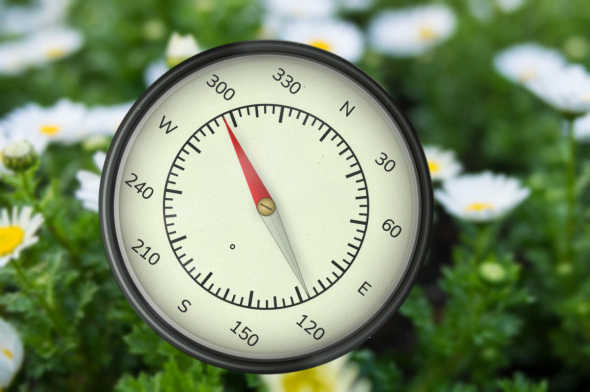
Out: 295
